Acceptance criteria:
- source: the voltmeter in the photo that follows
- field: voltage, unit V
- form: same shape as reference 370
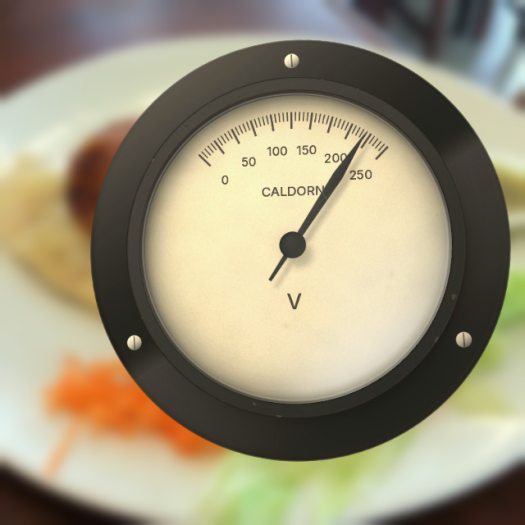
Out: 220
